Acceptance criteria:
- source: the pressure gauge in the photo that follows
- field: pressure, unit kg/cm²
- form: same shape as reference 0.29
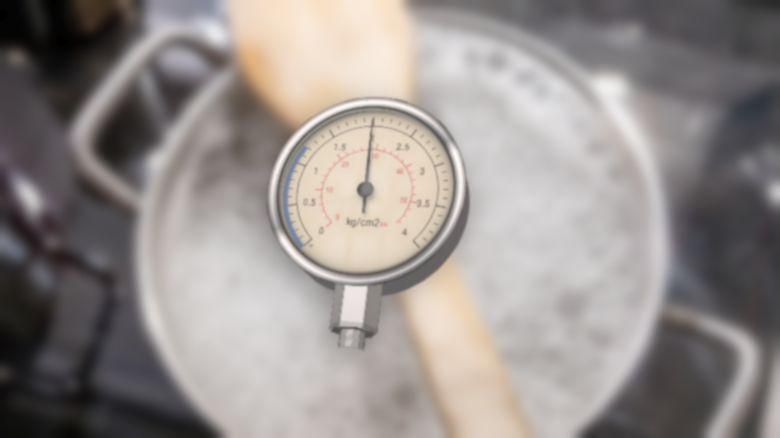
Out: 2
